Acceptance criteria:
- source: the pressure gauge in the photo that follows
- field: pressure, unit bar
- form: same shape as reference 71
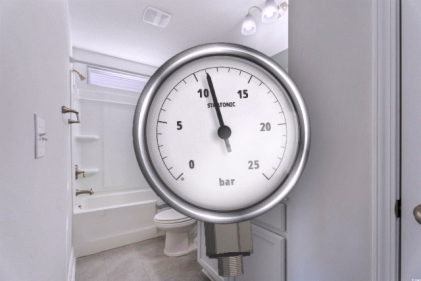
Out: 11
